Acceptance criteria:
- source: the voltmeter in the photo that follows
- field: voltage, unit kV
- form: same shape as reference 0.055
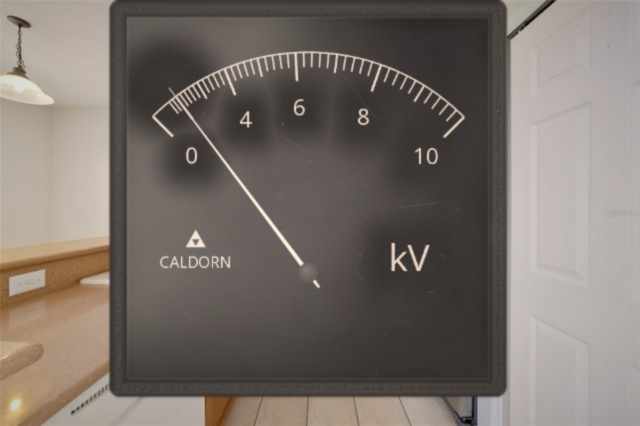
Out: 2
